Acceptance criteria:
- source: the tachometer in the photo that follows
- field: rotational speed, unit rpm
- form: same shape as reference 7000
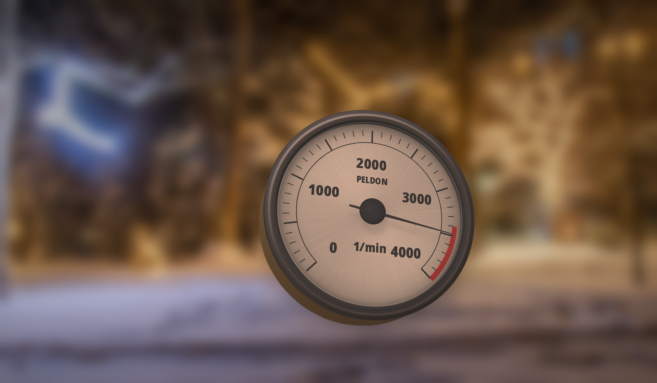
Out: 3500
